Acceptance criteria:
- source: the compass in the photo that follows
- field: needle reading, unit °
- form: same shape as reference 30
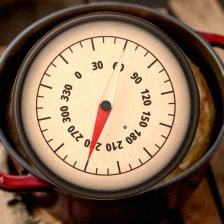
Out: 240
